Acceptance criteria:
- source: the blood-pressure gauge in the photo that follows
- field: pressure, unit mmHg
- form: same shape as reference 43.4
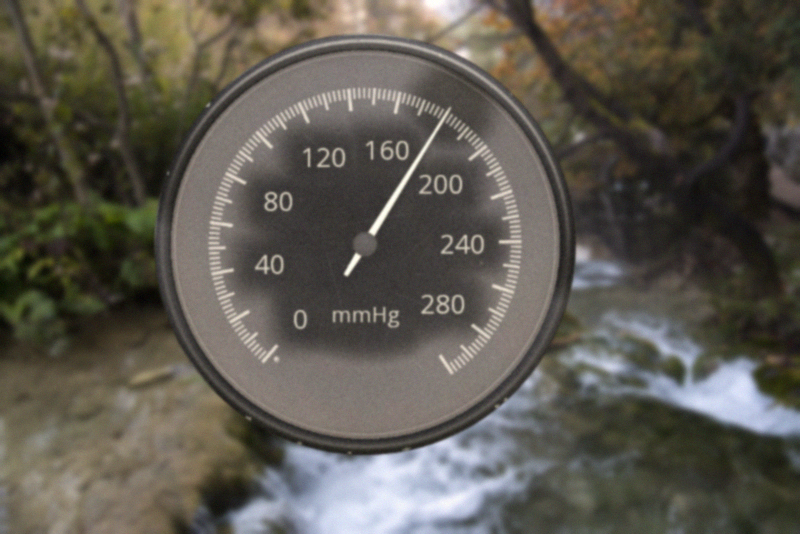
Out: 180
